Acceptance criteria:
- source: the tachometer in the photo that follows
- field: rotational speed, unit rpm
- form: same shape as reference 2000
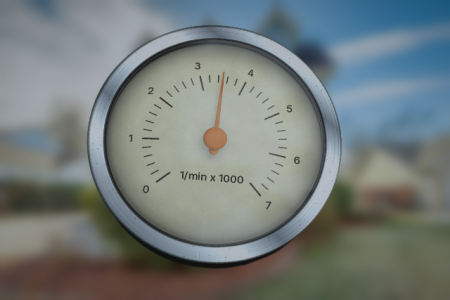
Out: 3500
